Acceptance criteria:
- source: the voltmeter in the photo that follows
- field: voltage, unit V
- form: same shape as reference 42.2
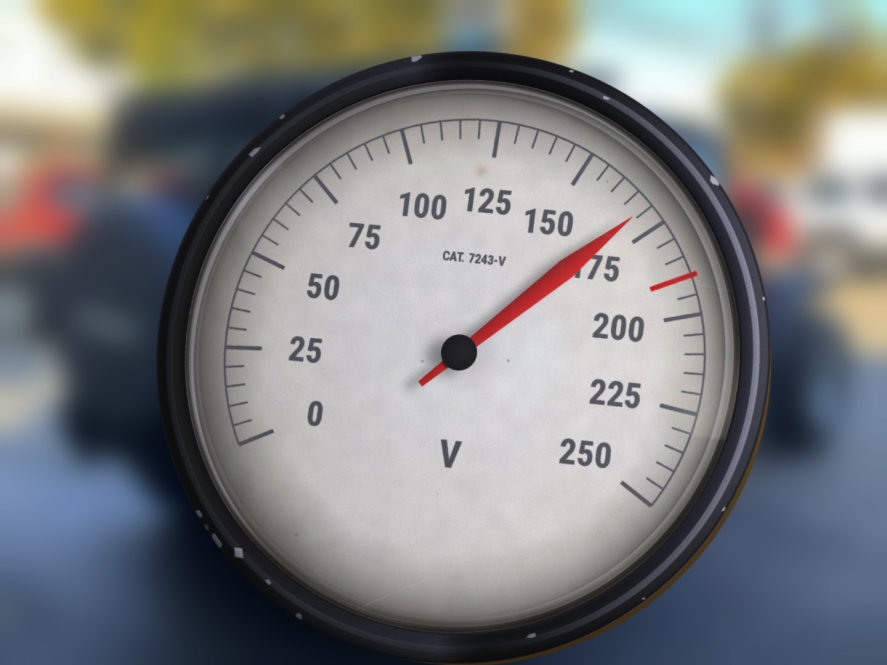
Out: 170
